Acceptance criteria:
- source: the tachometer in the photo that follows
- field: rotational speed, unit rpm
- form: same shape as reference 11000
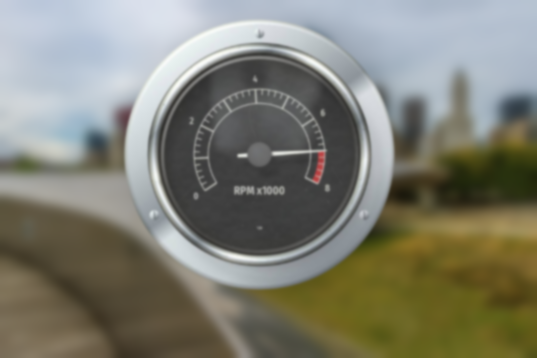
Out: 7000
